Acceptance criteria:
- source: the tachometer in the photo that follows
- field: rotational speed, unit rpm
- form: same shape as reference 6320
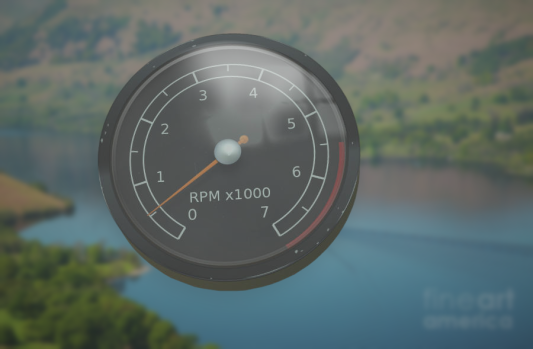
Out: 500
